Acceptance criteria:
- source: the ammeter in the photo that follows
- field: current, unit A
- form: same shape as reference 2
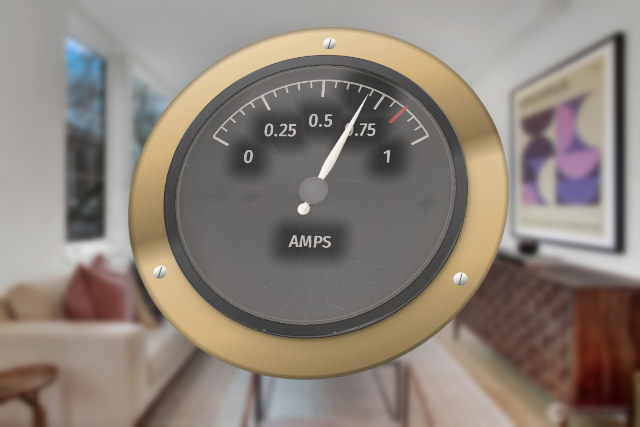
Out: 0.7
